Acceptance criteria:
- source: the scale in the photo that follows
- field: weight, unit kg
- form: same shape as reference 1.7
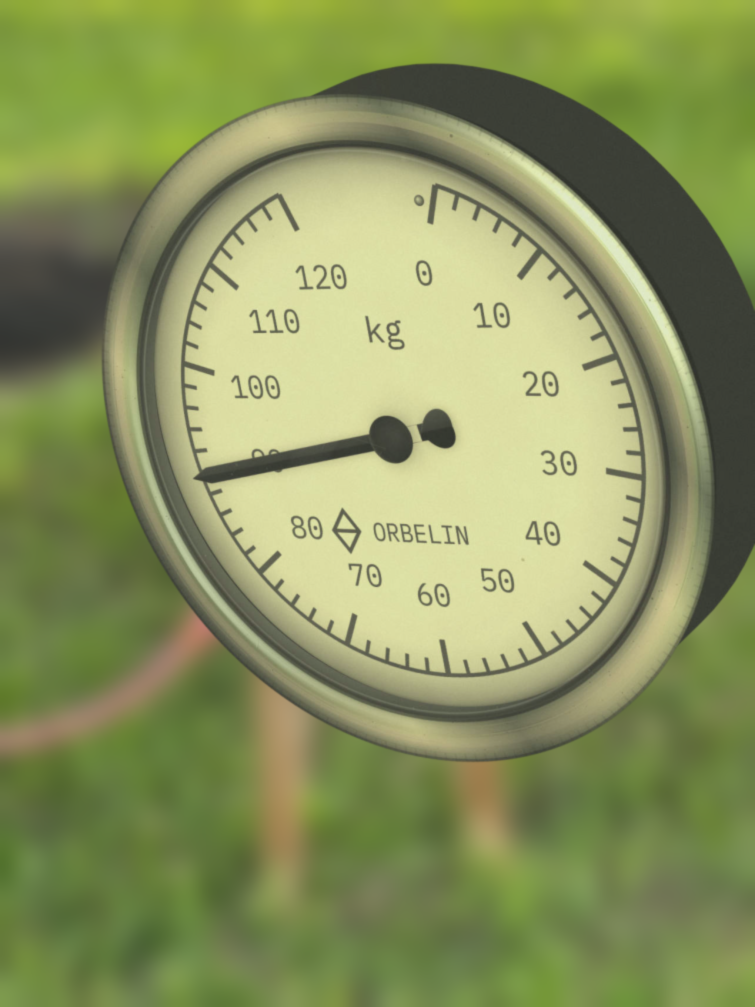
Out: 90
